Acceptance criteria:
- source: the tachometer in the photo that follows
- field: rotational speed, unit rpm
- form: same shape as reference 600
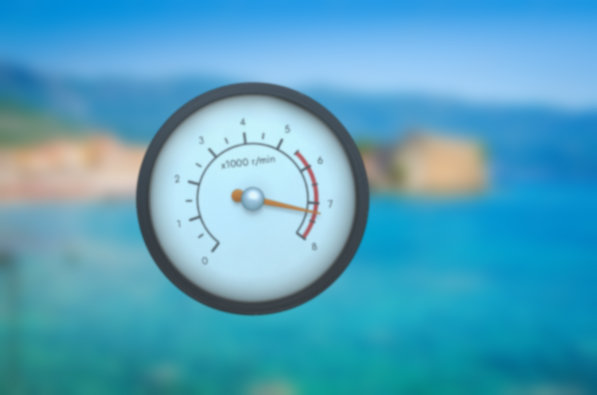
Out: 7250
